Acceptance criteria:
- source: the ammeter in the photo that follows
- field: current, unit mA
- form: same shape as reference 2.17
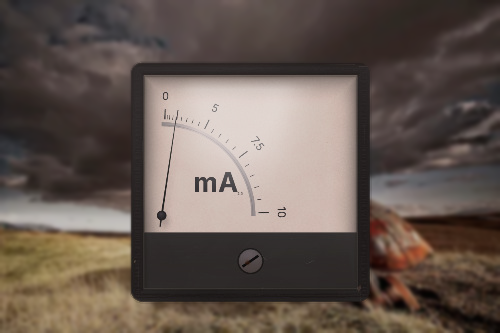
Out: 2.5
